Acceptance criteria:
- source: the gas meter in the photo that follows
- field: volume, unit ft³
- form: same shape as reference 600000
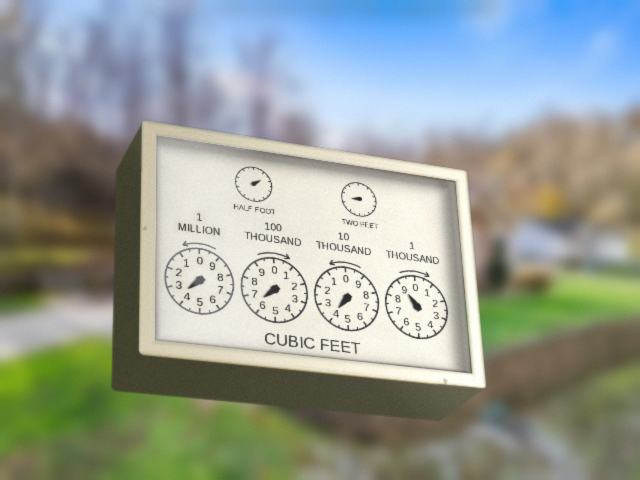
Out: 363900
